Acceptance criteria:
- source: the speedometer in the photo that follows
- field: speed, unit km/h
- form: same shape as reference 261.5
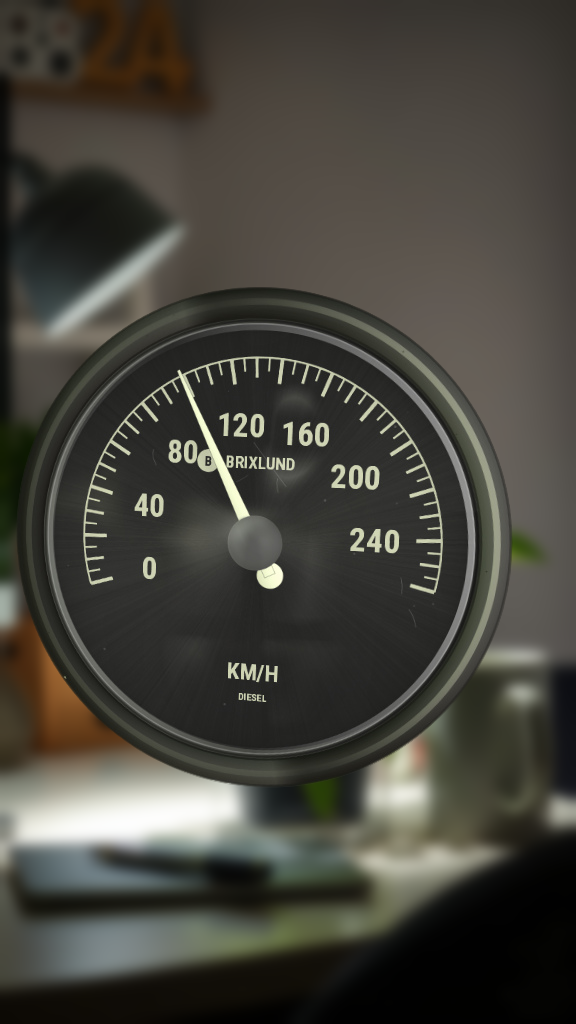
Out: 100
